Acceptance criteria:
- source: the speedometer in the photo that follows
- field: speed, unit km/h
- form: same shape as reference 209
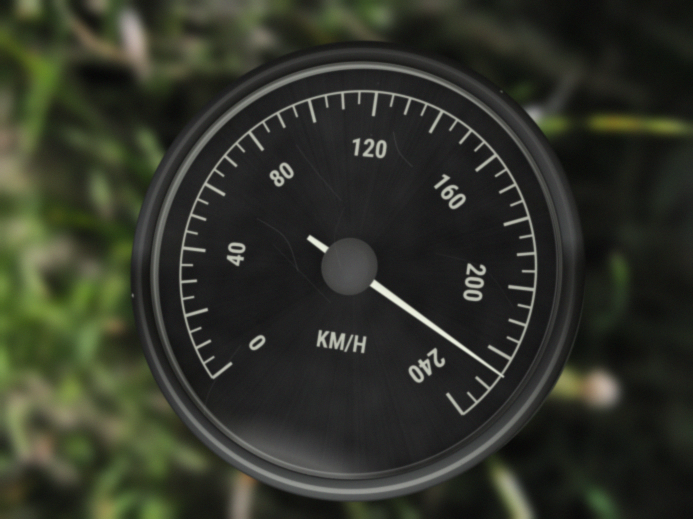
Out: 225
